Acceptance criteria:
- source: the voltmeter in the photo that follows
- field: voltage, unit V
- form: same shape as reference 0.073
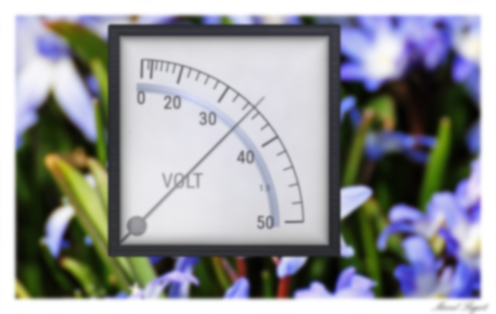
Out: 35
